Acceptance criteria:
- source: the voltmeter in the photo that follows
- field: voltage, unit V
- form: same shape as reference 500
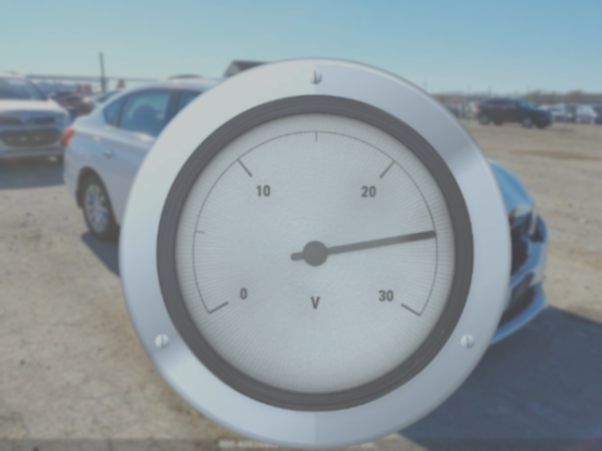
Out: 25
